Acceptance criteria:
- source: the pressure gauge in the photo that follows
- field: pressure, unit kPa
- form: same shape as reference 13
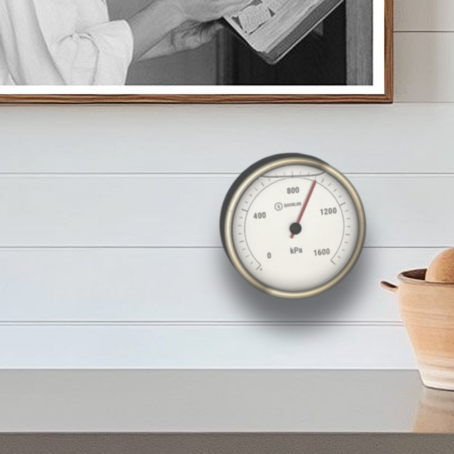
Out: 950
